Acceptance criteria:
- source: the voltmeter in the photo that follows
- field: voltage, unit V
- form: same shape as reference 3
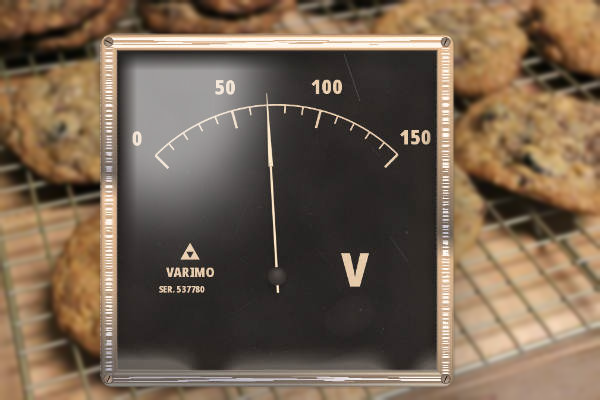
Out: 70
